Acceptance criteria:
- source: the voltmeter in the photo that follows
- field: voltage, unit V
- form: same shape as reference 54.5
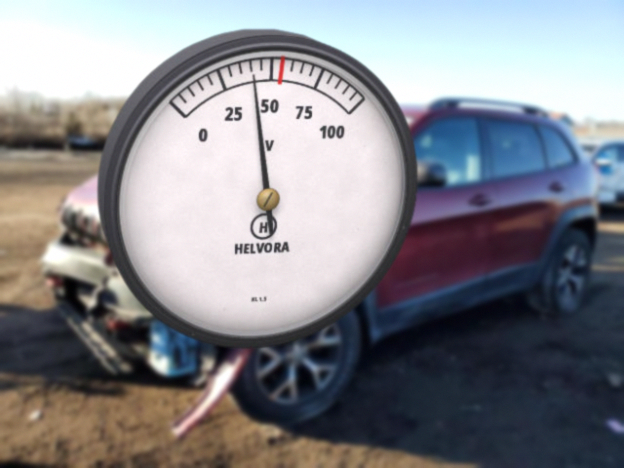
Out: 40
